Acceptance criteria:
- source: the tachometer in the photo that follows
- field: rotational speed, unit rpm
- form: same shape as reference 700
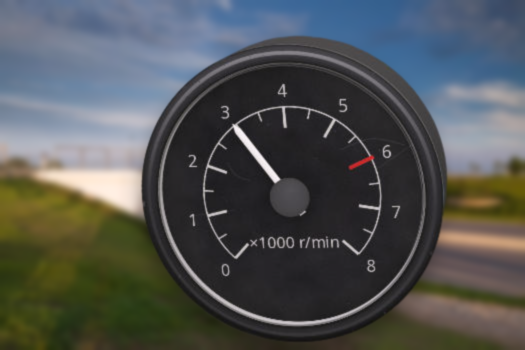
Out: 3000
